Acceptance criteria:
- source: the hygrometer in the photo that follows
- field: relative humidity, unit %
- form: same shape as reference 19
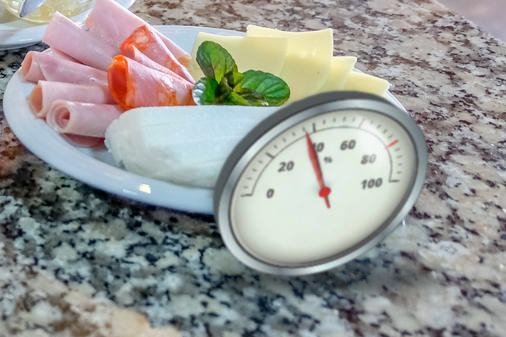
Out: 36
